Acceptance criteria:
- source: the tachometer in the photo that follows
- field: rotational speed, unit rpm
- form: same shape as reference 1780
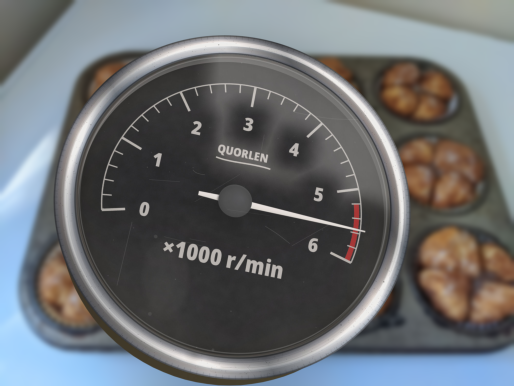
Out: 5600
